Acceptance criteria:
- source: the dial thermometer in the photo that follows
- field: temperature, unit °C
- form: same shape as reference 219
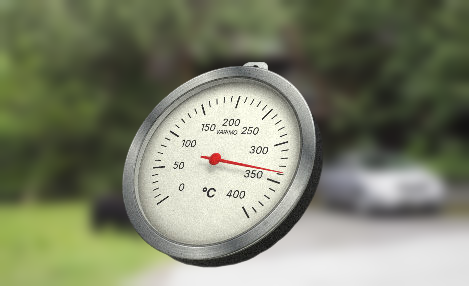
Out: 340
